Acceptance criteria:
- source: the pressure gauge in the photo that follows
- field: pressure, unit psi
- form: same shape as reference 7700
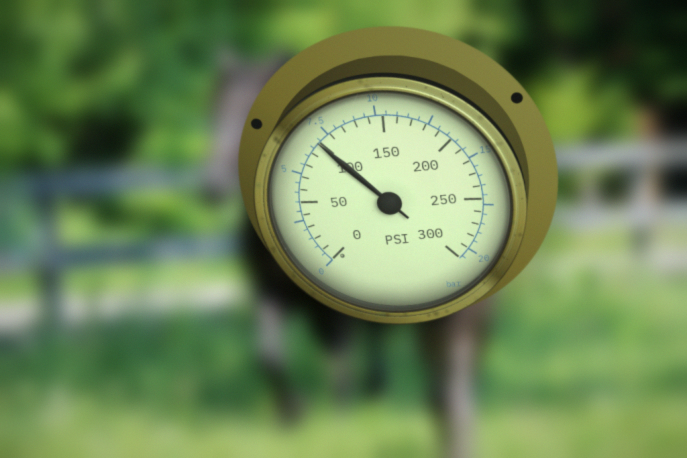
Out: 100
